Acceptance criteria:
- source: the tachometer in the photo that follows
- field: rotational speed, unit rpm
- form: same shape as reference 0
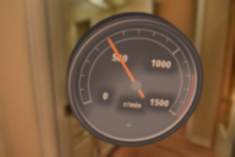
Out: 500
